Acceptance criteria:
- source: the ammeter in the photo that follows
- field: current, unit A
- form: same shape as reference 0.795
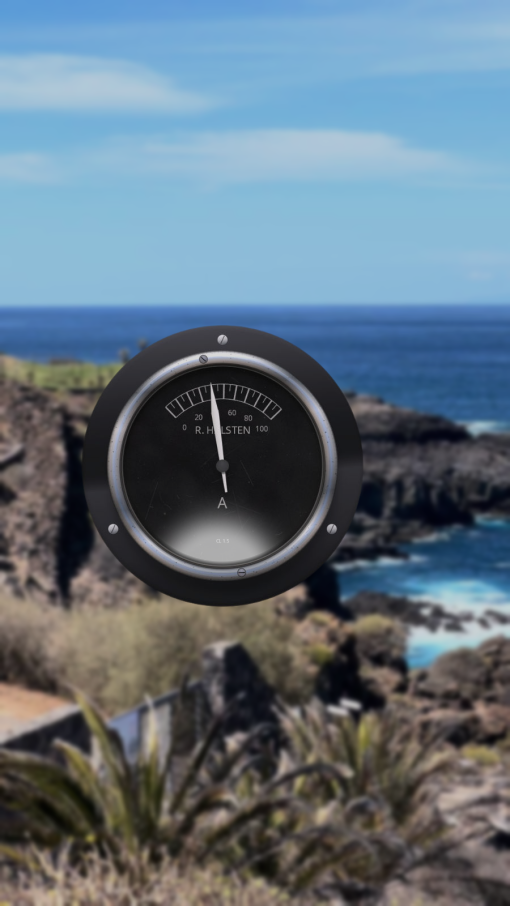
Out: 40
